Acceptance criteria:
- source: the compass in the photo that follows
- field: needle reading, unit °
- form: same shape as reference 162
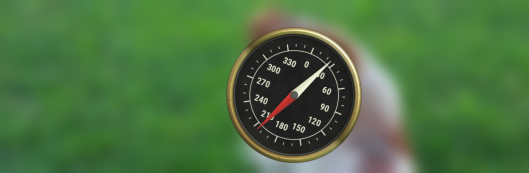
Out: 205
